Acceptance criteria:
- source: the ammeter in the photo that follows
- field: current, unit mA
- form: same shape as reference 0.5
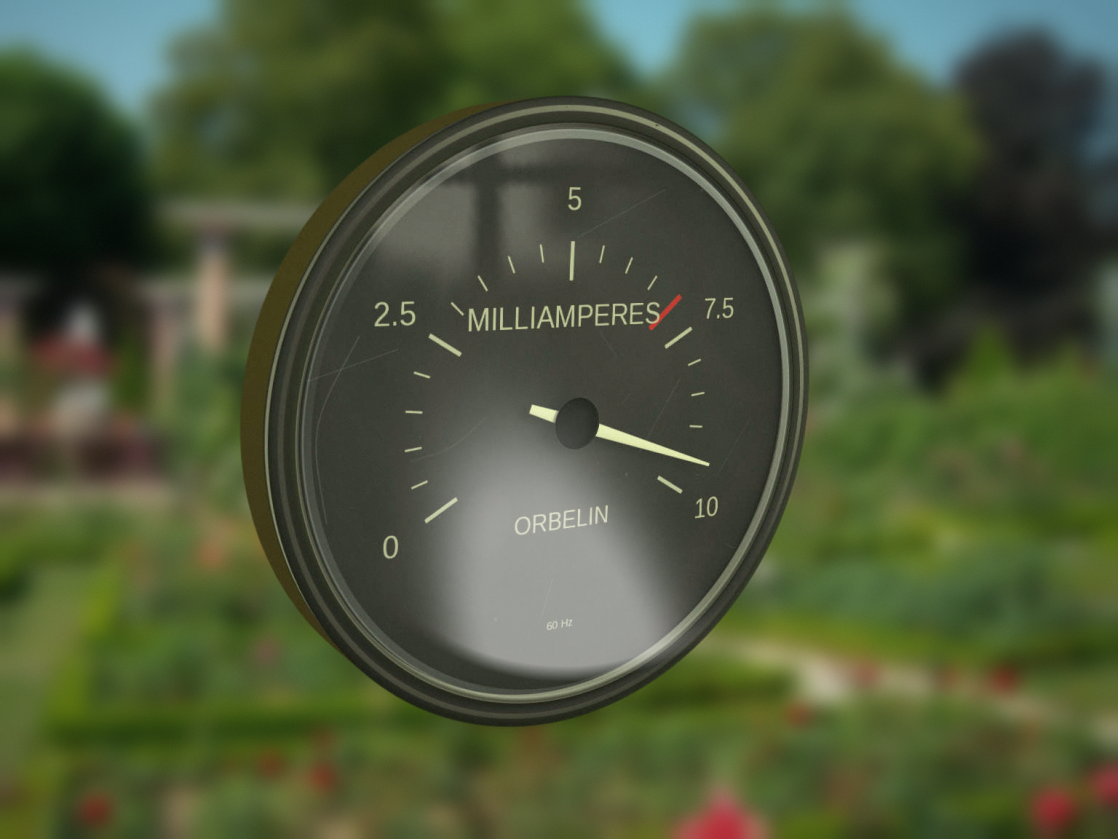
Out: 9.5
